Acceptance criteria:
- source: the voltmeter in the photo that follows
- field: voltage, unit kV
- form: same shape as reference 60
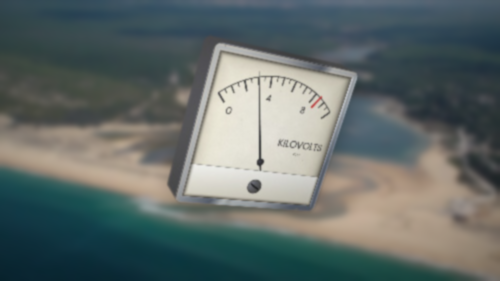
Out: 3
